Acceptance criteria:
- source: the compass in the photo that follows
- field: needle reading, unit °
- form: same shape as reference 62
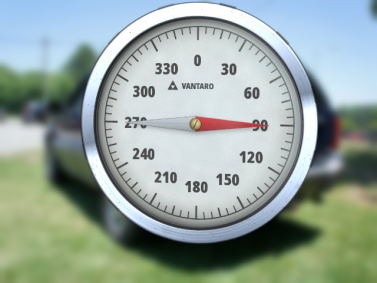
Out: 90
